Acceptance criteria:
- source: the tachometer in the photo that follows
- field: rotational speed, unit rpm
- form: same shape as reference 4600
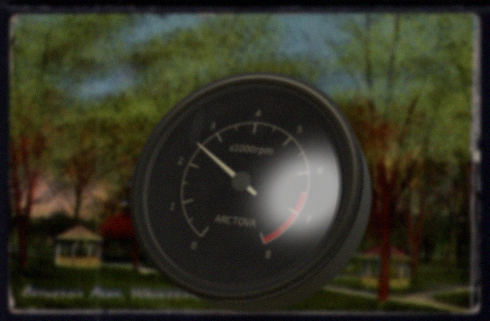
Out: 2500
